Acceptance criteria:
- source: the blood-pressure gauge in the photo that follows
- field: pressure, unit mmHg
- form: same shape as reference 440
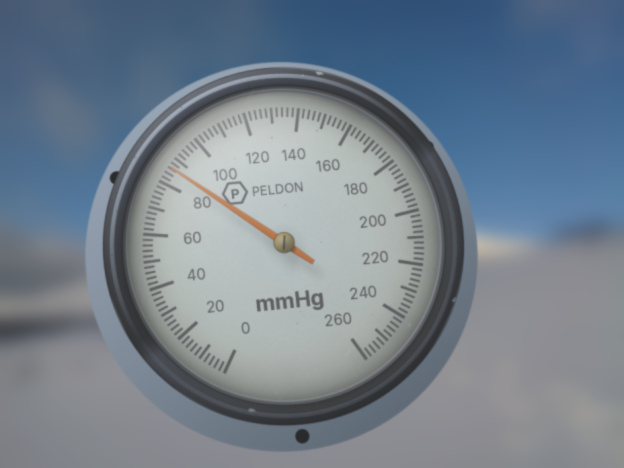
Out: 86
